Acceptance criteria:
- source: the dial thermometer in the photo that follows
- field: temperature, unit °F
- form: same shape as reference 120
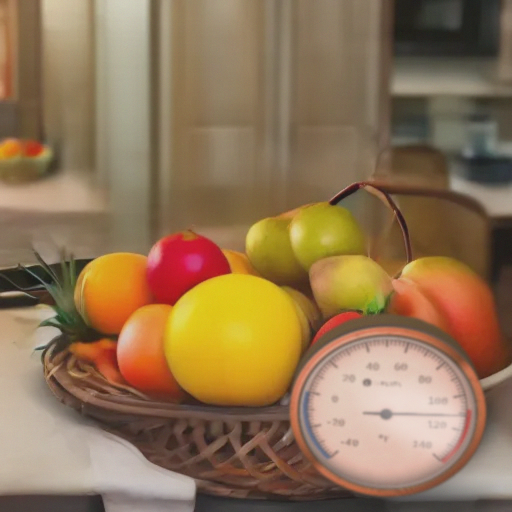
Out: 110
